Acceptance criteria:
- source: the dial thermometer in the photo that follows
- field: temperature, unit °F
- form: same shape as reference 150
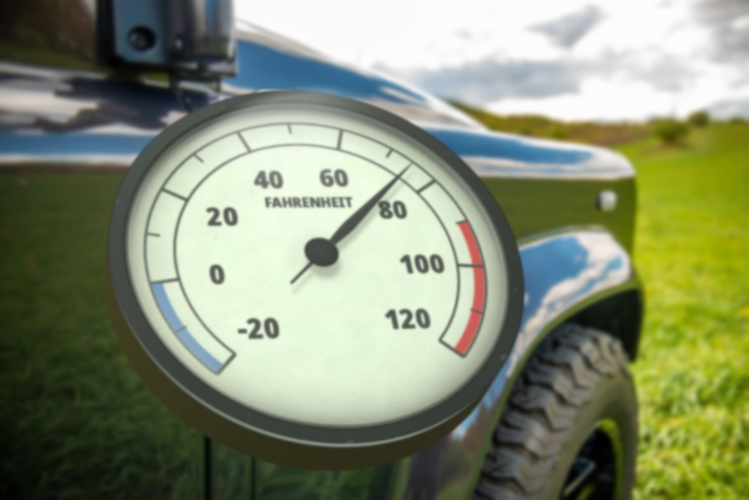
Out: 75
